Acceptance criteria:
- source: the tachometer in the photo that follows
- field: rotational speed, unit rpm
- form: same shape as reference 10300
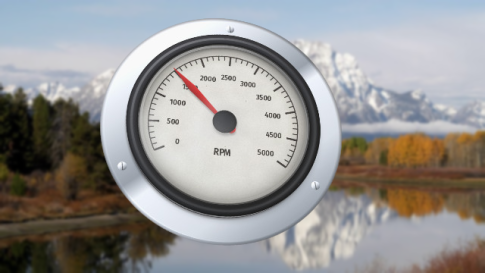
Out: 1500
